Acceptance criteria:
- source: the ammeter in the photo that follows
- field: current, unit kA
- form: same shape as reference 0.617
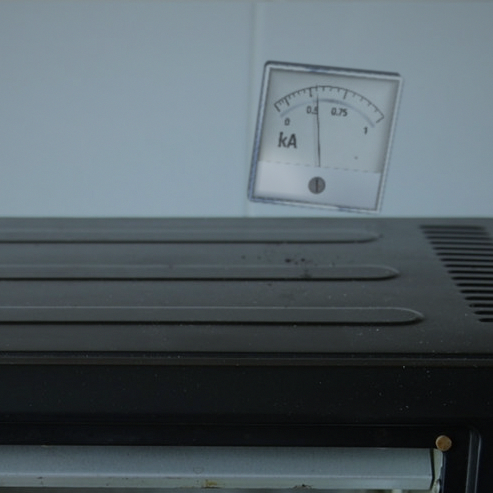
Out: 0.55
